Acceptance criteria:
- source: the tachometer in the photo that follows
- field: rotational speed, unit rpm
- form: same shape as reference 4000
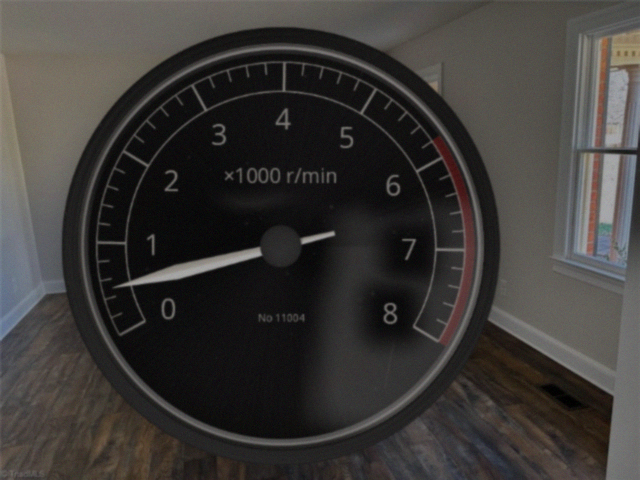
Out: 500
